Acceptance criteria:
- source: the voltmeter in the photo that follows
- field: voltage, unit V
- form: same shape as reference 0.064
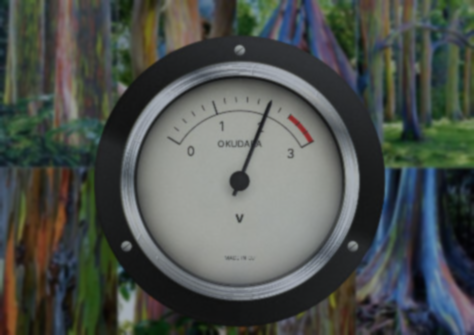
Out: 2
